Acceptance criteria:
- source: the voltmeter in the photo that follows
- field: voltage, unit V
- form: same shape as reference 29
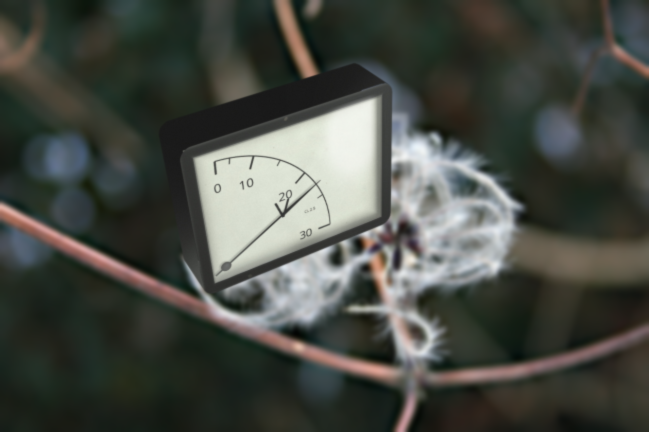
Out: 22.5
